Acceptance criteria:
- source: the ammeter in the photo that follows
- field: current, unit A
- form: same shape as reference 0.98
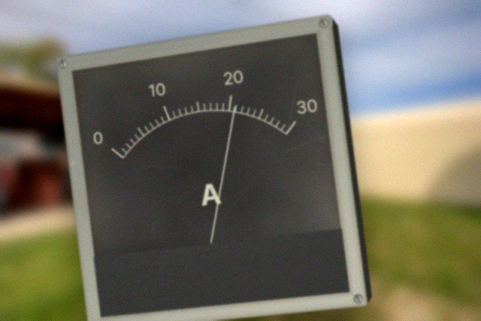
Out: 21
